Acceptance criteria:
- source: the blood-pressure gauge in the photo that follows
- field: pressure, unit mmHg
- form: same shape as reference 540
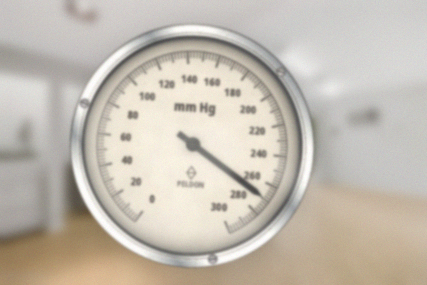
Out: 270
